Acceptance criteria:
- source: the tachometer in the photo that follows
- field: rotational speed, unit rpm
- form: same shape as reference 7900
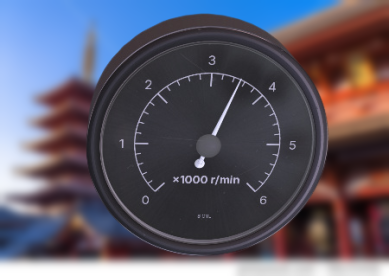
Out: 3500
